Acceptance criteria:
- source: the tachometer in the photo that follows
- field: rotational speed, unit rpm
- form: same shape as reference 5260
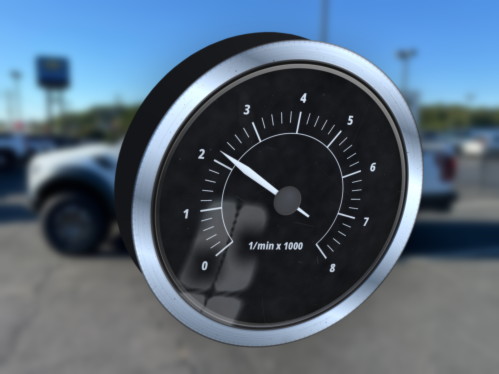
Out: 2200
